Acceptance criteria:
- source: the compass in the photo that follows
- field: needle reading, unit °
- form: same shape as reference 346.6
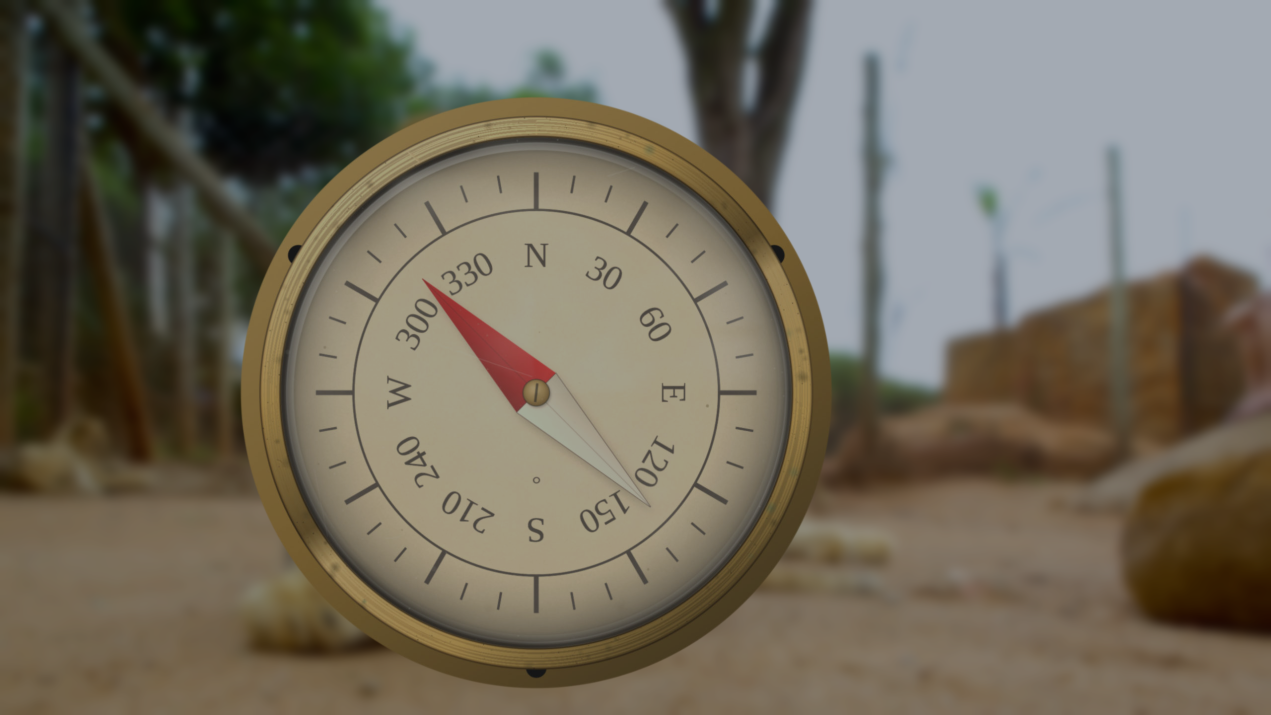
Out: 315
